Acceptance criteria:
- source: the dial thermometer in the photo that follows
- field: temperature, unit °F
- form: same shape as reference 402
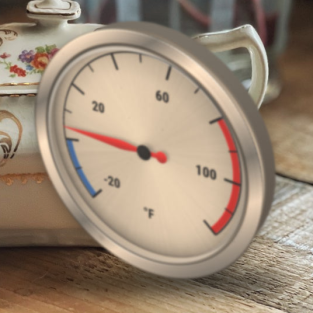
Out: 5
